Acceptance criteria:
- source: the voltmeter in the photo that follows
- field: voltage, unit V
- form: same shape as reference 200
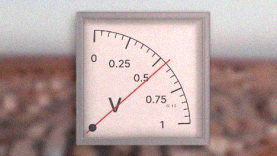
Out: 0.55
